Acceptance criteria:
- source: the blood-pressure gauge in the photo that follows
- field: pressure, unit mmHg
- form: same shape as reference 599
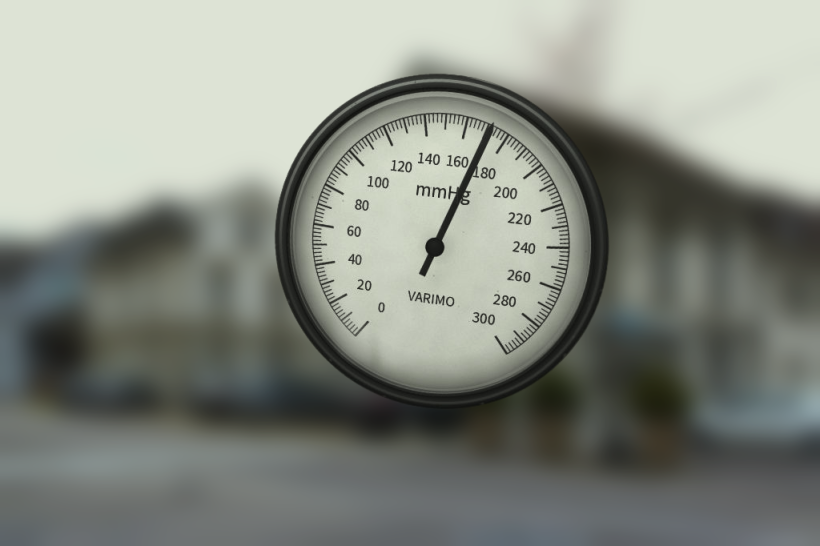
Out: 172
